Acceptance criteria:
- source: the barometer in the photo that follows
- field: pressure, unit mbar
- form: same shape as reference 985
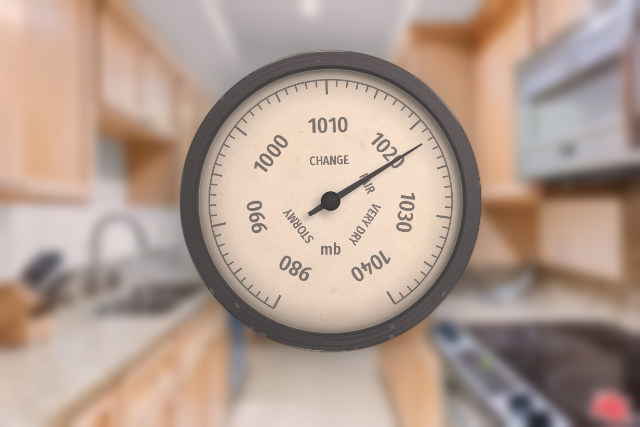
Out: 1022
